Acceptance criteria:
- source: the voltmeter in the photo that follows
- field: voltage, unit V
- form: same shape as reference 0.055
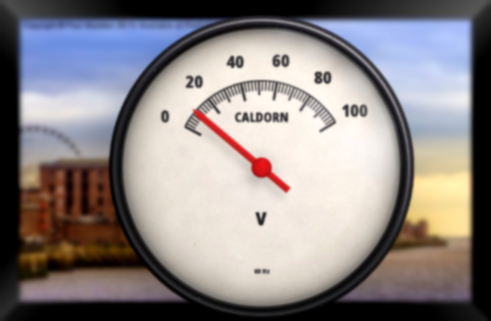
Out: 10
